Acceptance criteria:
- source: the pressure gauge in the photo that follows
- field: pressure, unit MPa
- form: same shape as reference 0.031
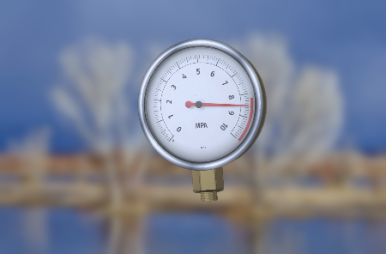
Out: 8.5
